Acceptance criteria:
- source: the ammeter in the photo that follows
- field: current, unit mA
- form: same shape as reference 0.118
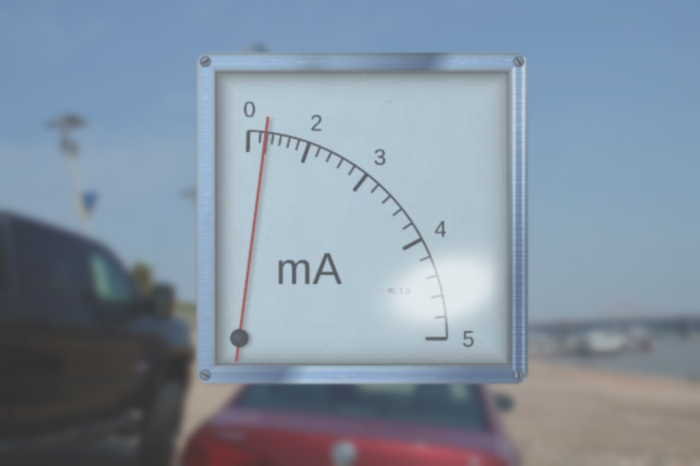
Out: 1
